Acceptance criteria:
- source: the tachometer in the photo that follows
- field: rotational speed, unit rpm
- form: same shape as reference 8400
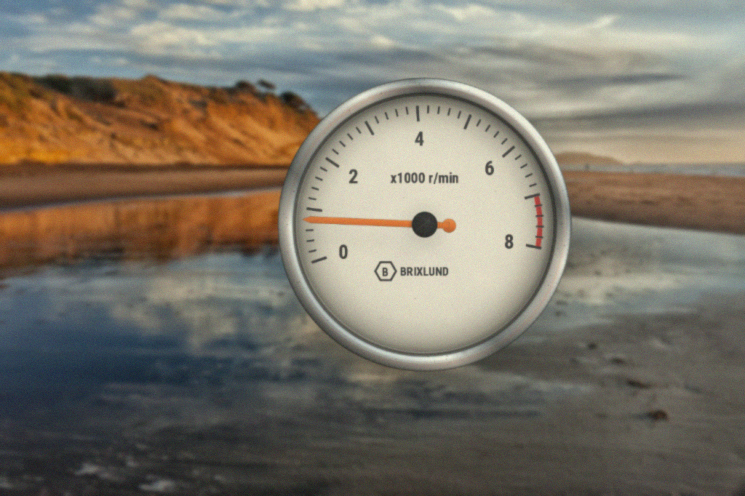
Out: 800
